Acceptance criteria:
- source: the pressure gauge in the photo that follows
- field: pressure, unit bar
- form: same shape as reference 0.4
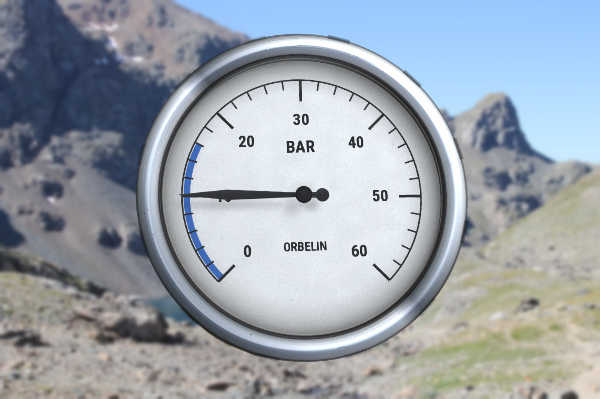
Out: 10
